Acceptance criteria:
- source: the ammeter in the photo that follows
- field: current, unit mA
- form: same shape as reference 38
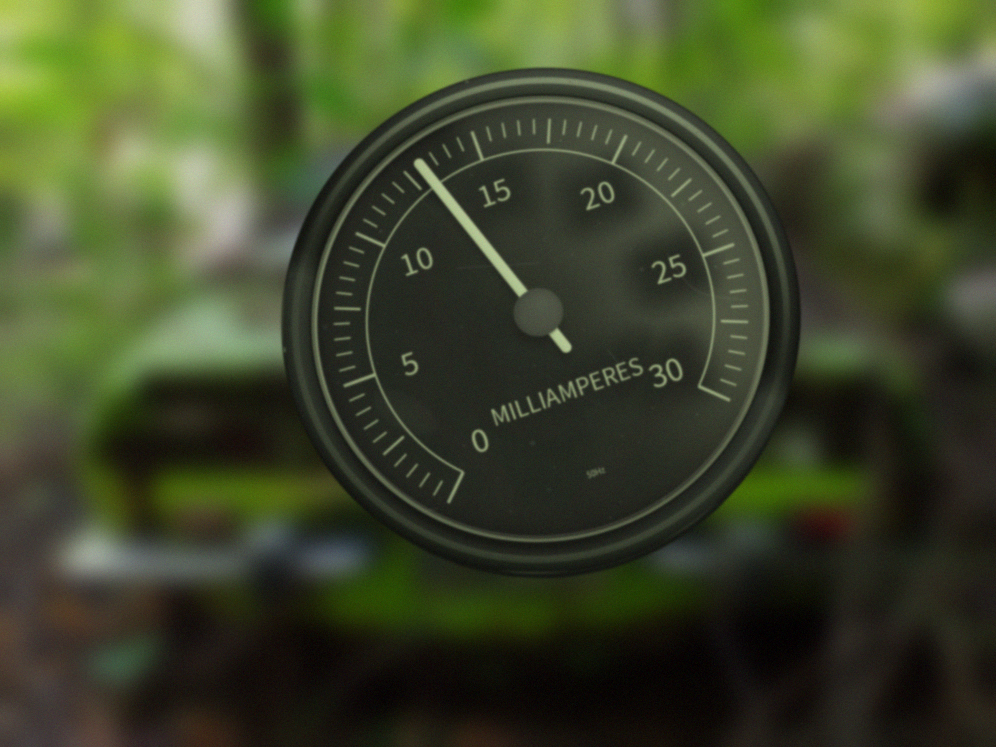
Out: 13
